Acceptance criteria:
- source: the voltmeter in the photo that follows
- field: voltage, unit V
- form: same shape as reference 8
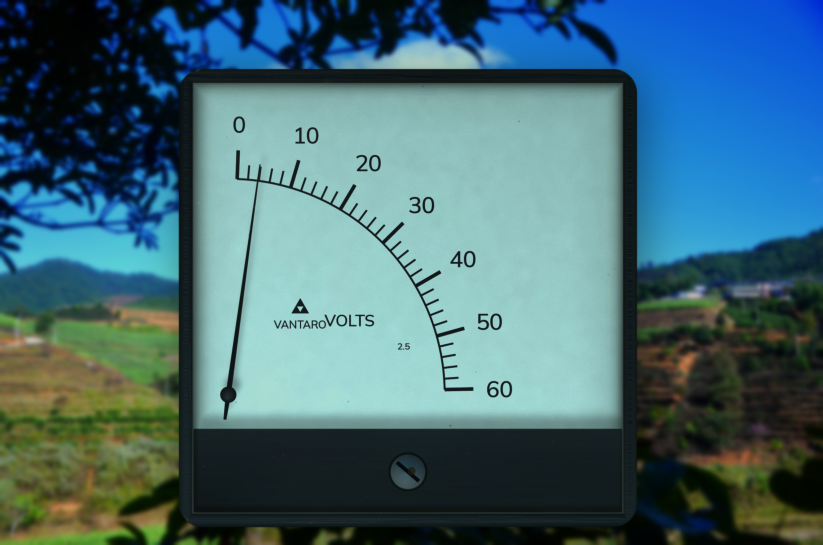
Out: 4
